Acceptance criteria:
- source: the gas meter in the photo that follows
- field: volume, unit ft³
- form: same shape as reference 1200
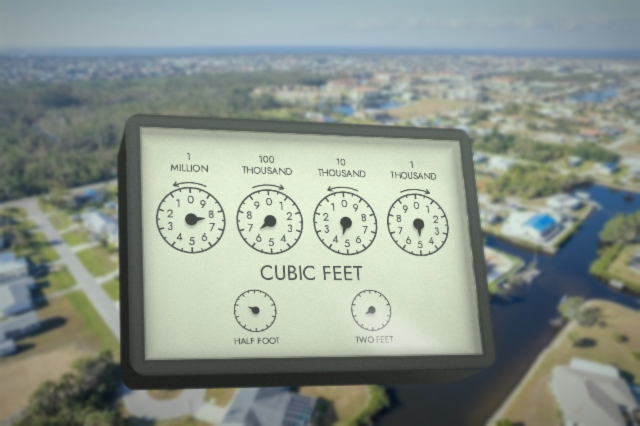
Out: 764500
